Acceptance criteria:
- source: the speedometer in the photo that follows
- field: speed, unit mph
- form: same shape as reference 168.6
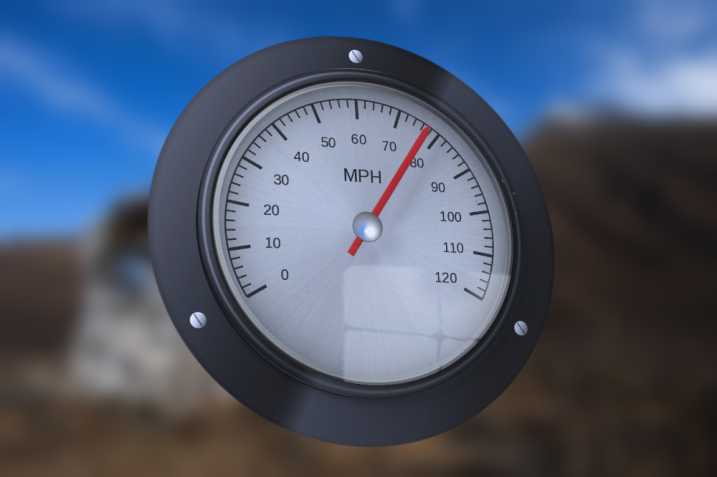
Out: 77
